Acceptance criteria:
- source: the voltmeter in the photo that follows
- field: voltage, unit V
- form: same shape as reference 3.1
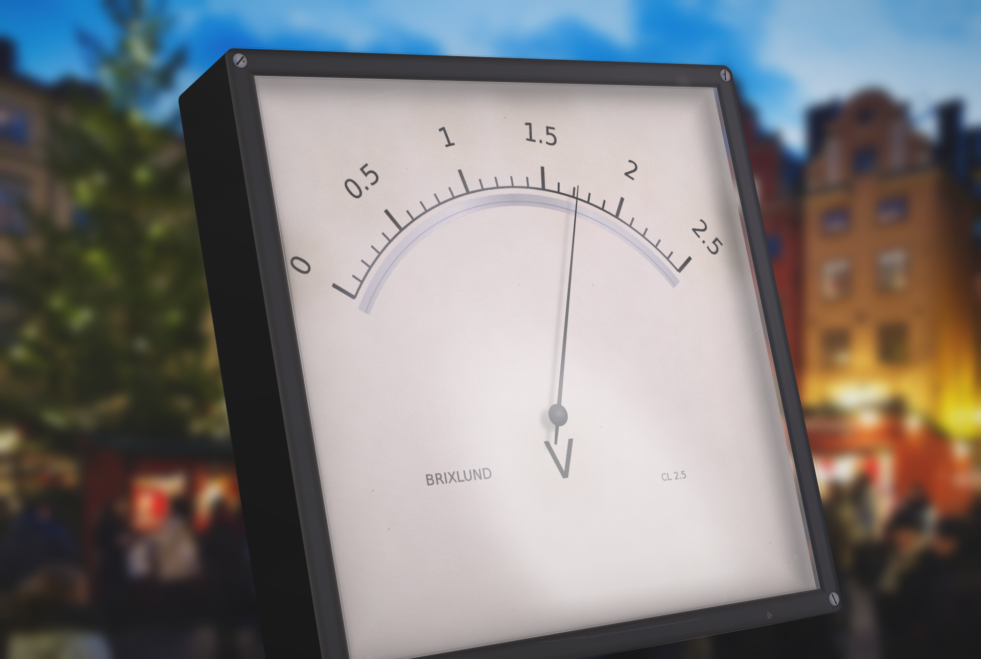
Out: 1.7
